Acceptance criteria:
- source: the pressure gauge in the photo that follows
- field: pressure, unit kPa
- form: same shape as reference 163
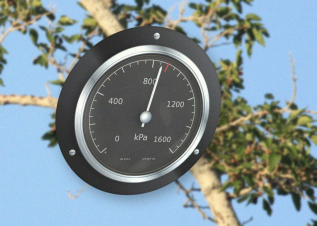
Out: 850
